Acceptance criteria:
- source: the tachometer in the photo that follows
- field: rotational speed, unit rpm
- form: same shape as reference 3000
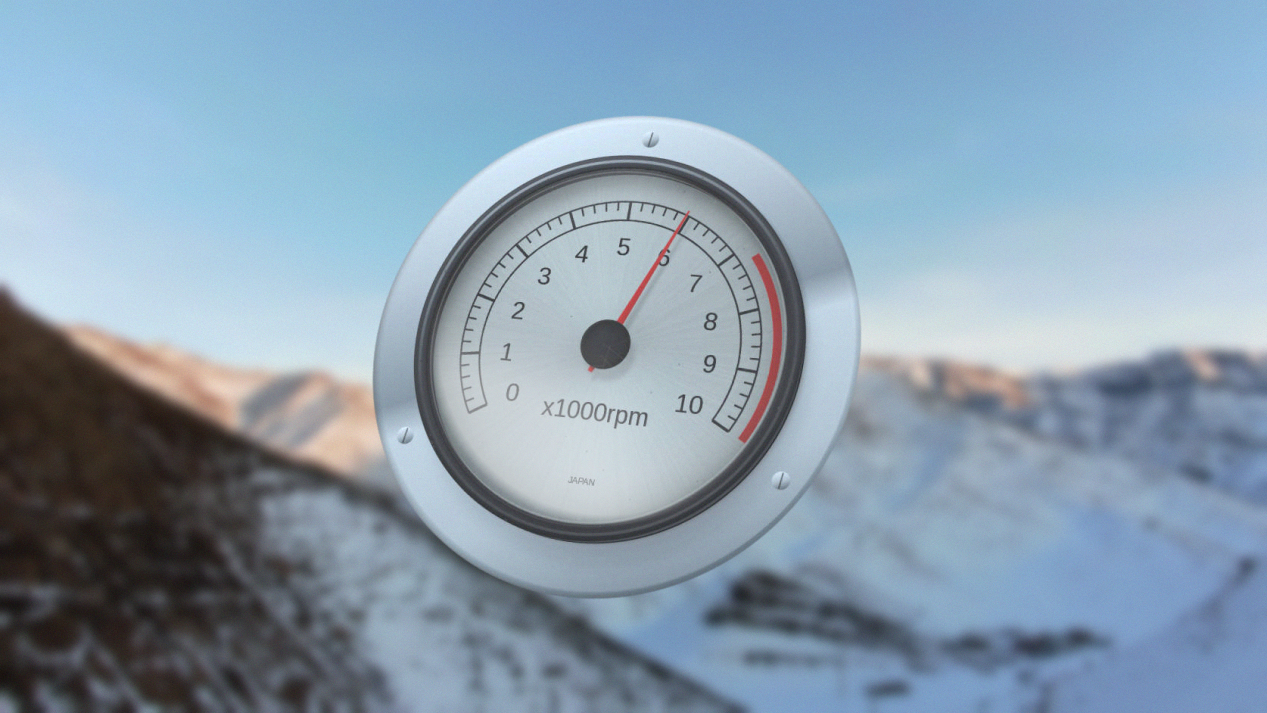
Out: 6000
